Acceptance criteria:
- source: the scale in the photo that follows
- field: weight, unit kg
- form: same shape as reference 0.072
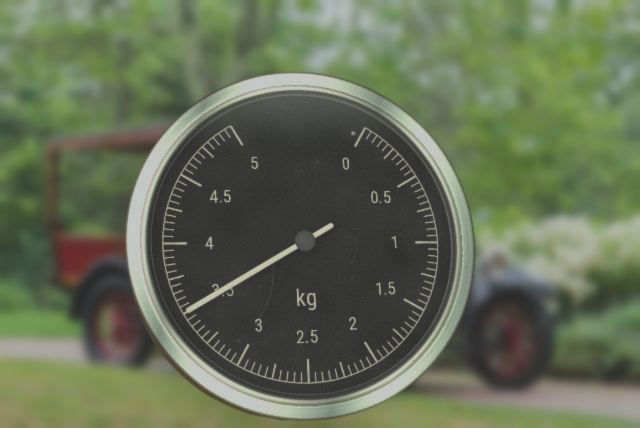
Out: 3.5
